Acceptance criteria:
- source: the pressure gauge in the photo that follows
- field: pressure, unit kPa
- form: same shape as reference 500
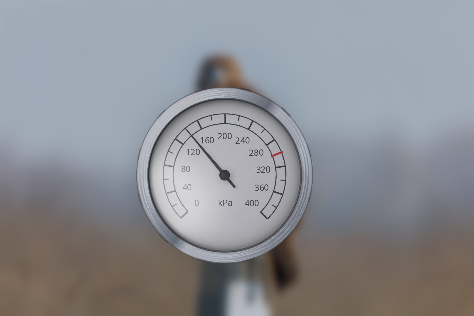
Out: 140
